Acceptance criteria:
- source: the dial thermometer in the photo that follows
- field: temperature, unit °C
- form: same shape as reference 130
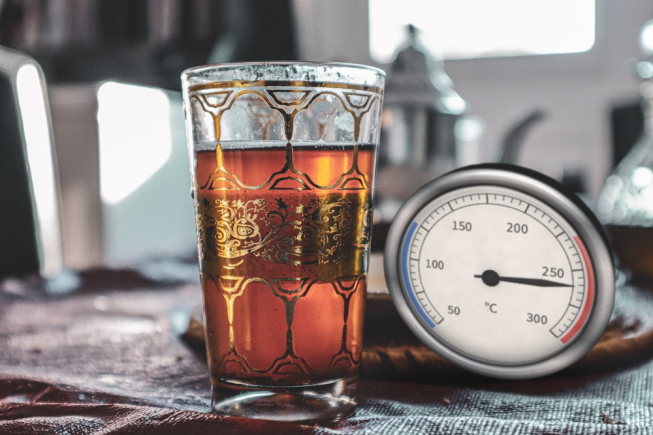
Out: 260
